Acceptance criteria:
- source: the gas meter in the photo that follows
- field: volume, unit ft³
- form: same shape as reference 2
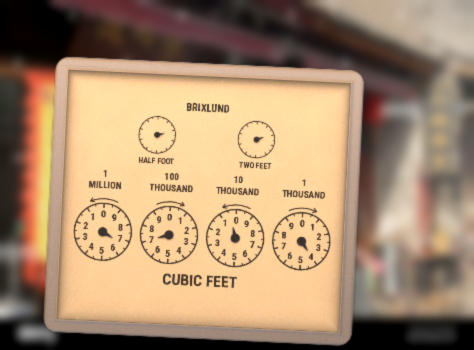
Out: 670400
